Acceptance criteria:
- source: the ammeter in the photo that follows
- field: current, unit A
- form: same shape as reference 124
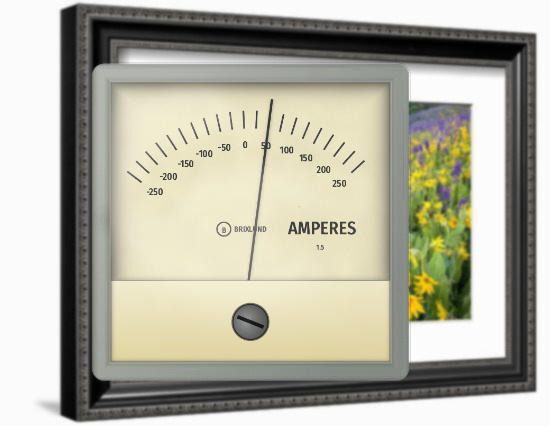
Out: 50
